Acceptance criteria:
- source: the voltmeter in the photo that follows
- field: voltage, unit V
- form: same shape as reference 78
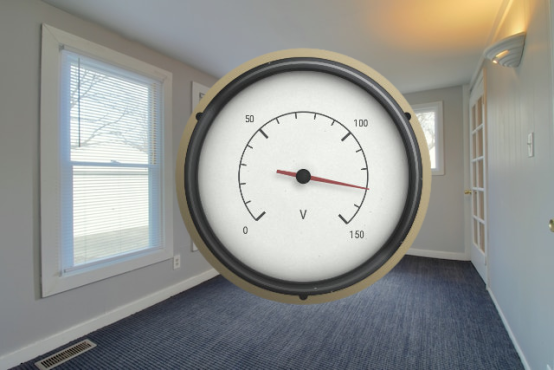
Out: 130
